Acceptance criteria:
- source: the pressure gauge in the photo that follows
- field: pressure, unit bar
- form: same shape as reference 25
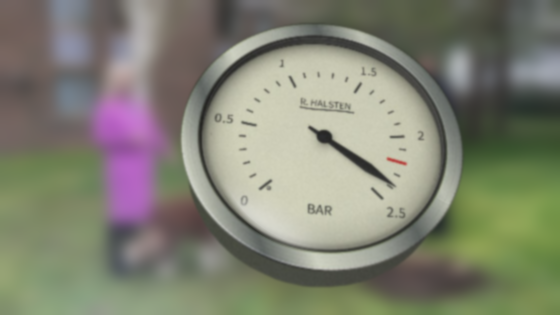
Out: 2.4
